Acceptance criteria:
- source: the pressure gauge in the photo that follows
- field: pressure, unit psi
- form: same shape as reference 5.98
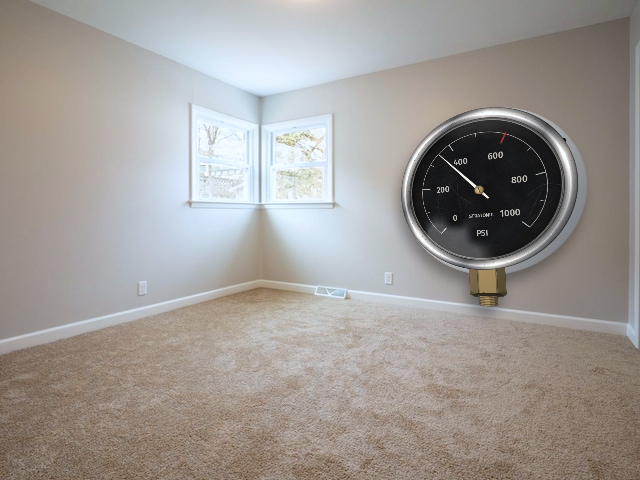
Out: 350
